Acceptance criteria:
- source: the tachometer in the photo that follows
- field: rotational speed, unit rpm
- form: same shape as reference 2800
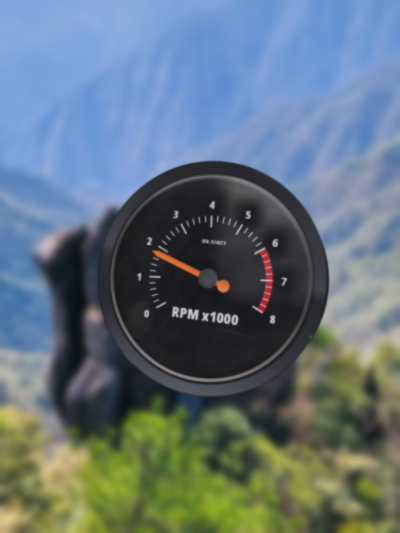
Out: 1800
